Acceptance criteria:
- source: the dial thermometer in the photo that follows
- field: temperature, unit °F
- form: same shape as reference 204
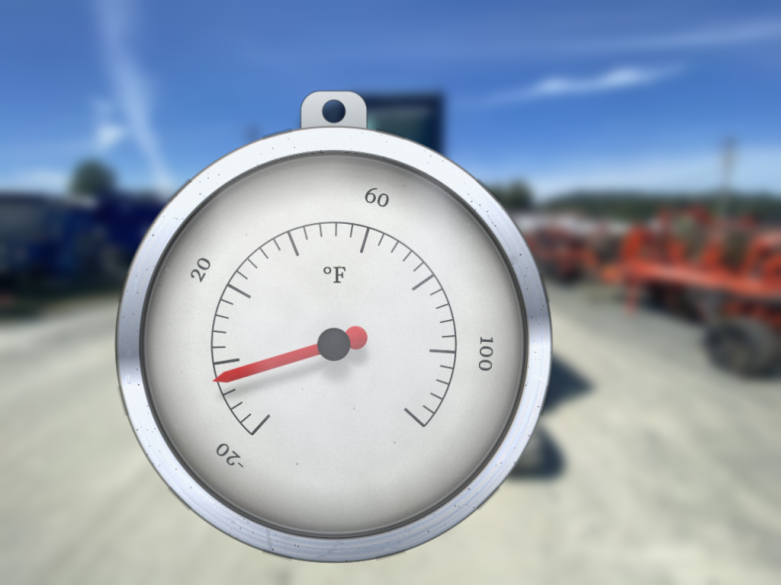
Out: -4
